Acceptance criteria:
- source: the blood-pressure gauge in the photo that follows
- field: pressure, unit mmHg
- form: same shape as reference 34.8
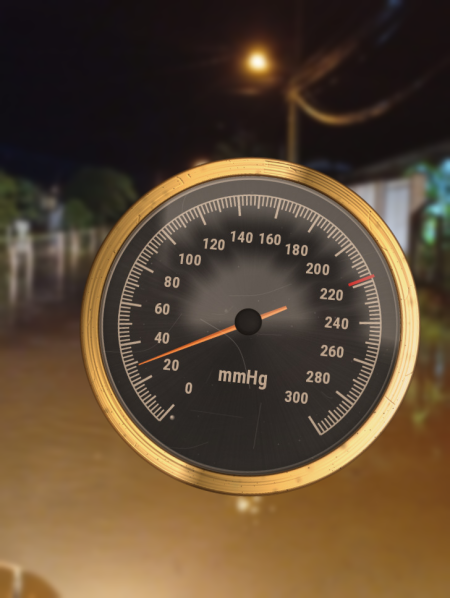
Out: 28
